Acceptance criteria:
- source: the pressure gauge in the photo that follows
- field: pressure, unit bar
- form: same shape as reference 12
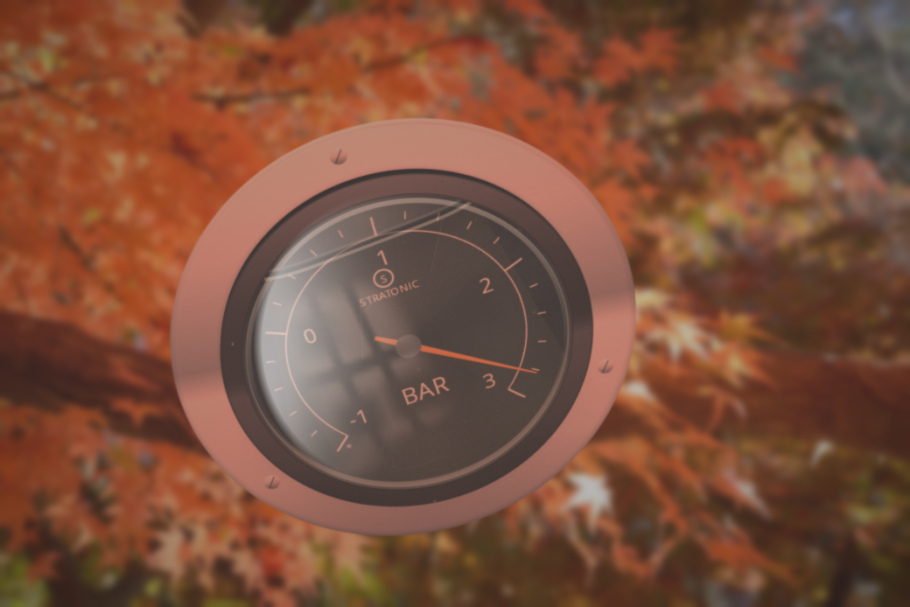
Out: 2.8
